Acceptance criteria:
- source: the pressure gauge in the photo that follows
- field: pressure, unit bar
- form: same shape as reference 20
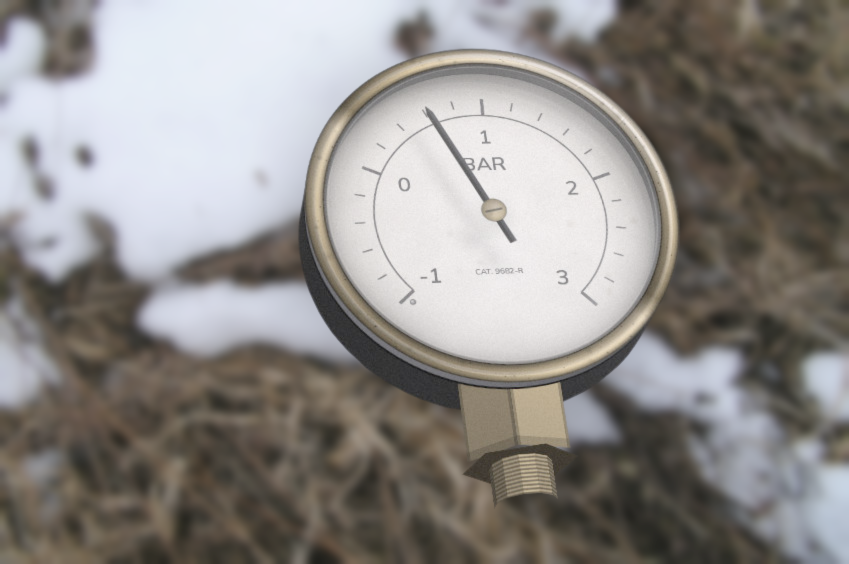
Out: 0.6
